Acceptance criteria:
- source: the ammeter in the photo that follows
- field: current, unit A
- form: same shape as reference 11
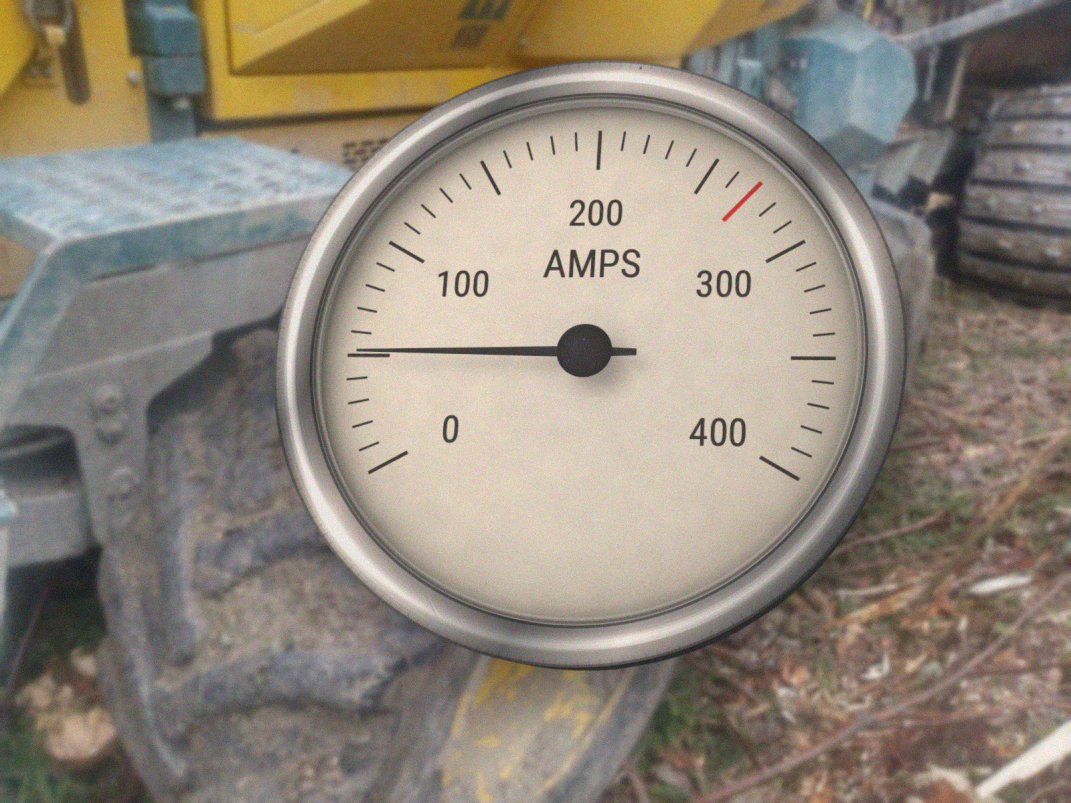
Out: 50
